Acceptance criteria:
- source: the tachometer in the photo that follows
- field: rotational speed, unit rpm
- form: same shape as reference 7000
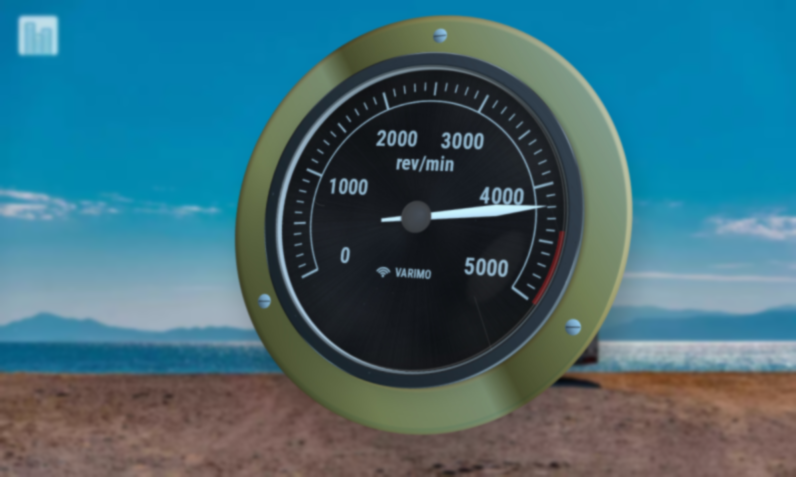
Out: 4200
